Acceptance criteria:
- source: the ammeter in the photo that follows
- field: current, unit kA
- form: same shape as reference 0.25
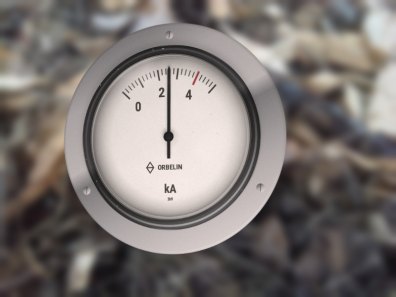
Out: 2.6
